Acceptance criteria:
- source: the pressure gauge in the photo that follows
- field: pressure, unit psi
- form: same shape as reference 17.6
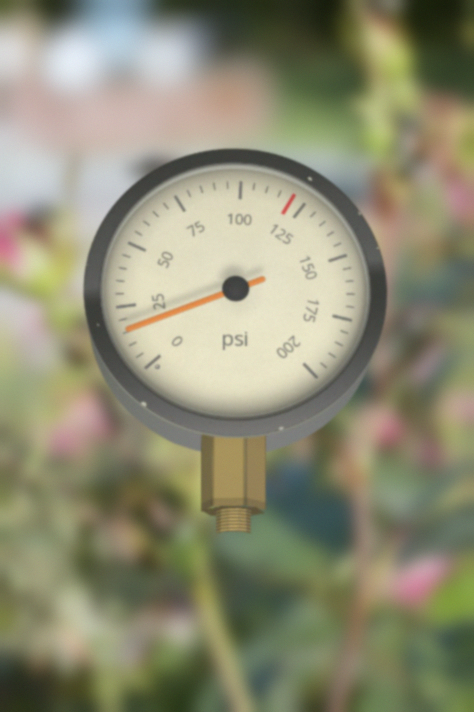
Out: 15
